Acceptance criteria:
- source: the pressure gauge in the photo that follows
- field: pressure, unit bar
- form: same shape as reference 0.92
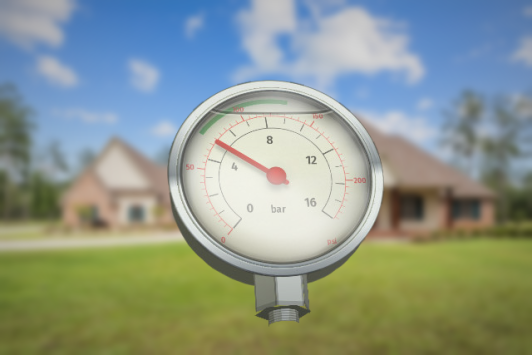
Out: 5
